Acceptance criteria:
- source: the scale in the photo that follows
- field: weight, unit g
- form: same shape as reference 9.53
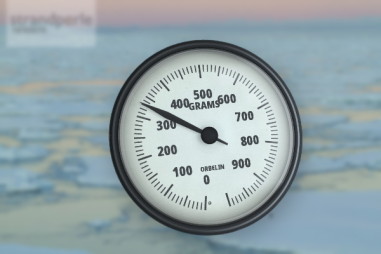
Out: 330
